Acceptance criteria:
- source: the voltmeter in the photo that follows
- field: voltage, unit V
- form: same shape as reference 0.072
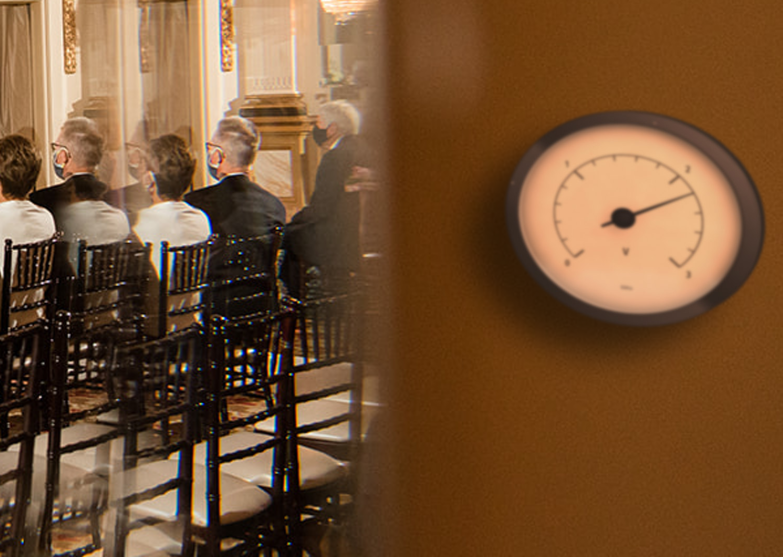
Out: 2.2
